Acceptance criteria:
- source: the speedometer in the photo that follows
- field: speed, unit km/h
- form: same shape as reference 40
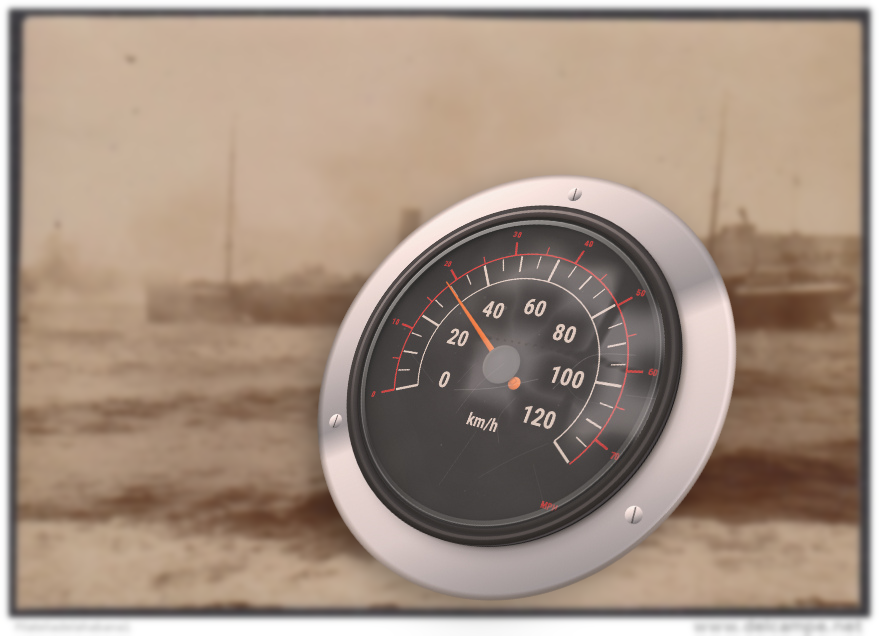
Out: 30
